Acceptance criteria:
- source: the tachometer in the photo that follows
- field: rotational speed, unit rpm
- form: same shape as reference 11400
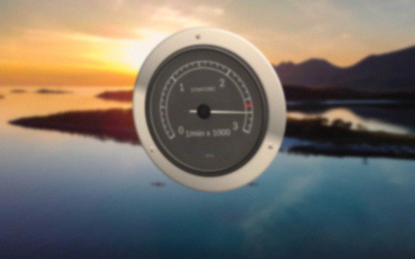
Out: 2700
